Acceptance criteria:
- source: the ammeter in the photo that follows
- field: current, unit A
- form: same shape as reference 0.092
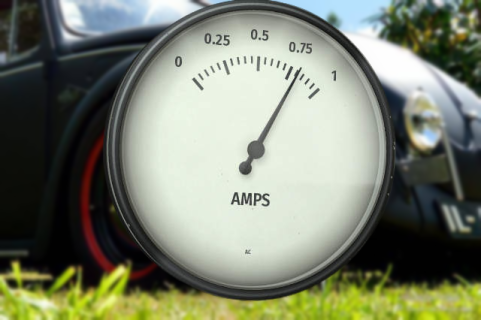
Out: 0.8
